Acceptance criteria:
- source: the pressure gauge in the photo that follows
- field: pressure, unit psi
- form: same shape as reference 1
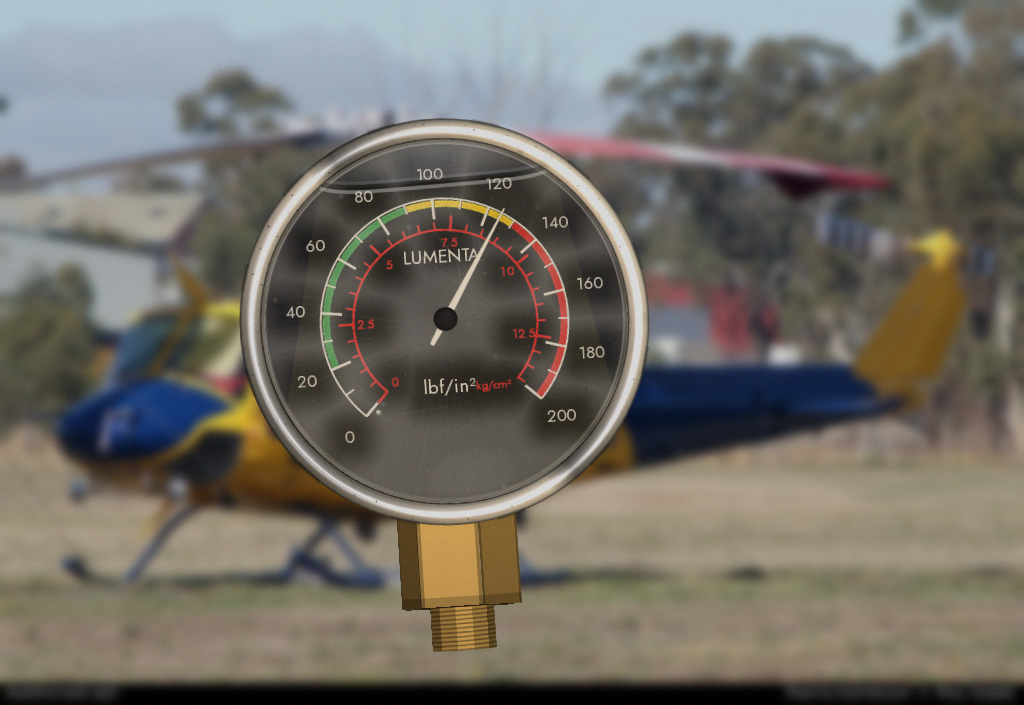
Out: 125
